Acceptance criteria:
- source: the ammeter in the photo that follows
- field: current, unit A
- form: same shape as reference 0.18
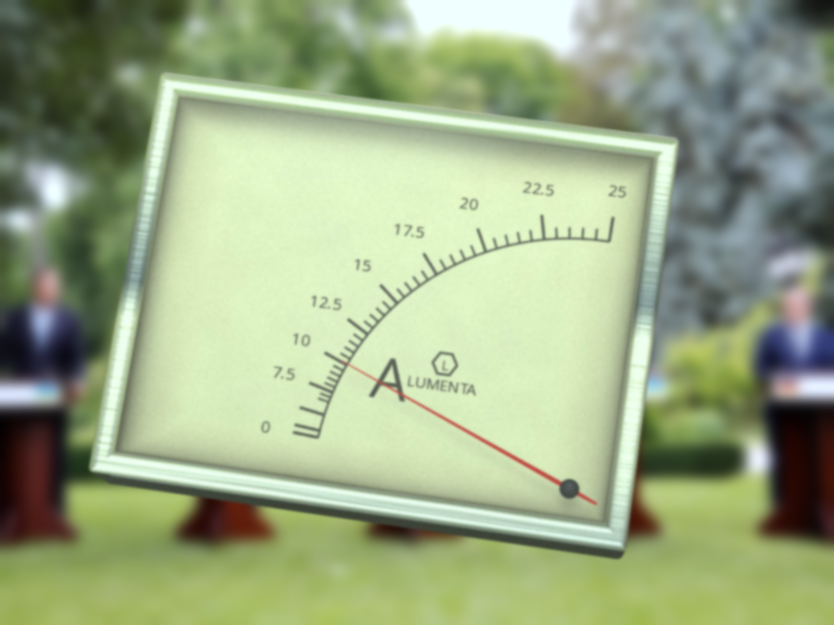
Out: 10
